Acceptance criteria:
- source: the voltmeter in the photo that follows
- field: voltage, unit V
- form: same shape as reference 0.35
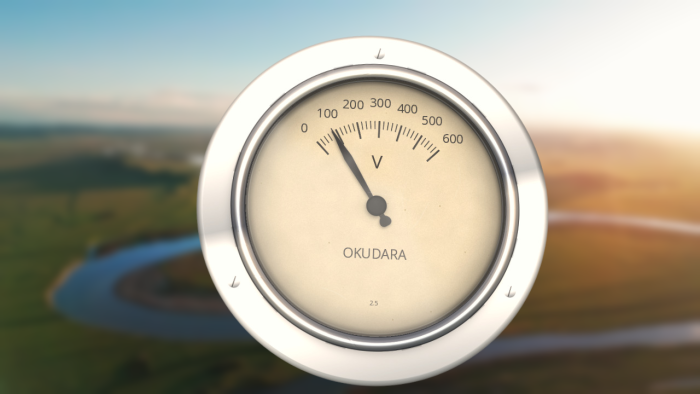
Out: 80
